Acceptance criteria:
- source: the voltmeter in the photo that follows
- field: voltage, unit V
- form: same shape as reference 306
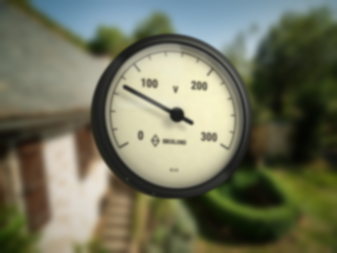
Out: 70
